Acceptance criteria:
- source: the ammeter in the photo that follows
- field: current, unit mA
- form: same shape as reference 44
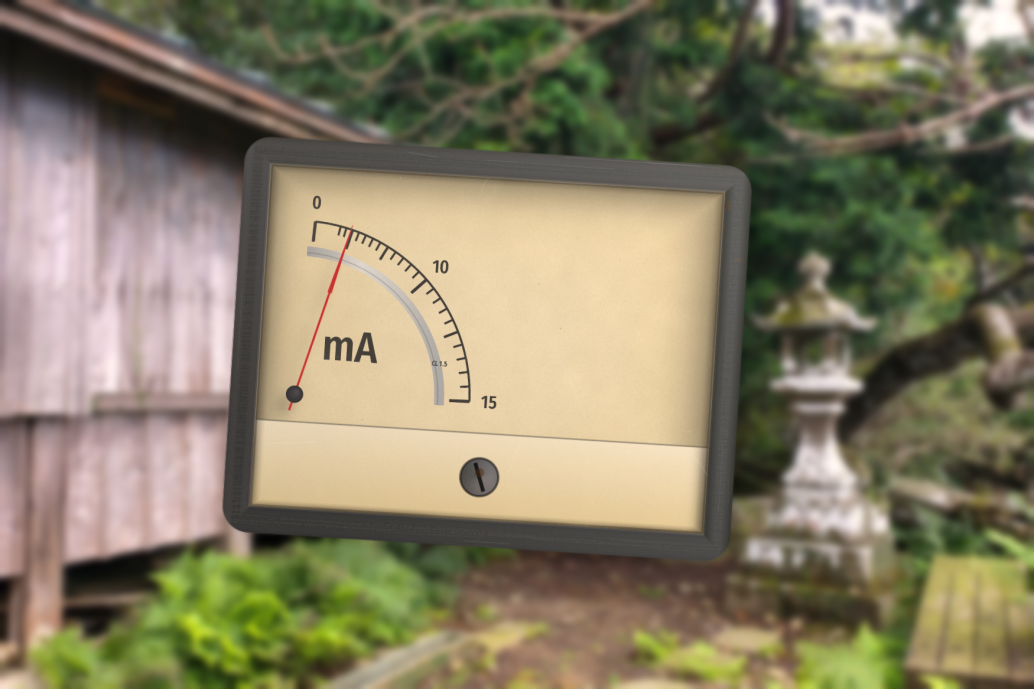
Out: 5
